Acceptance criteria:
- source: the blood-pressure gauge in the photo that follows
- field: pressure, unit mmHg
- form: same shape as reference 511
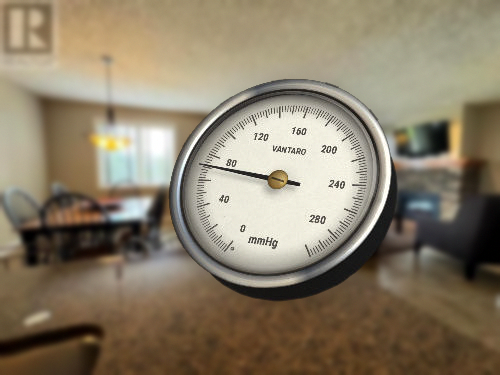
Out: 70
